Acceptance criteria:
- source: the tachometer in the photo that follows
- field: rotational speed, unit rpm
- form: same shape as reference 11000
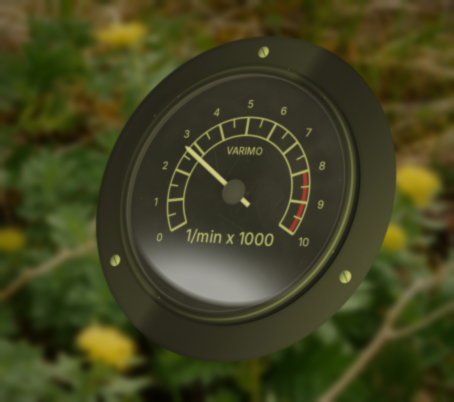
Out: 2750
